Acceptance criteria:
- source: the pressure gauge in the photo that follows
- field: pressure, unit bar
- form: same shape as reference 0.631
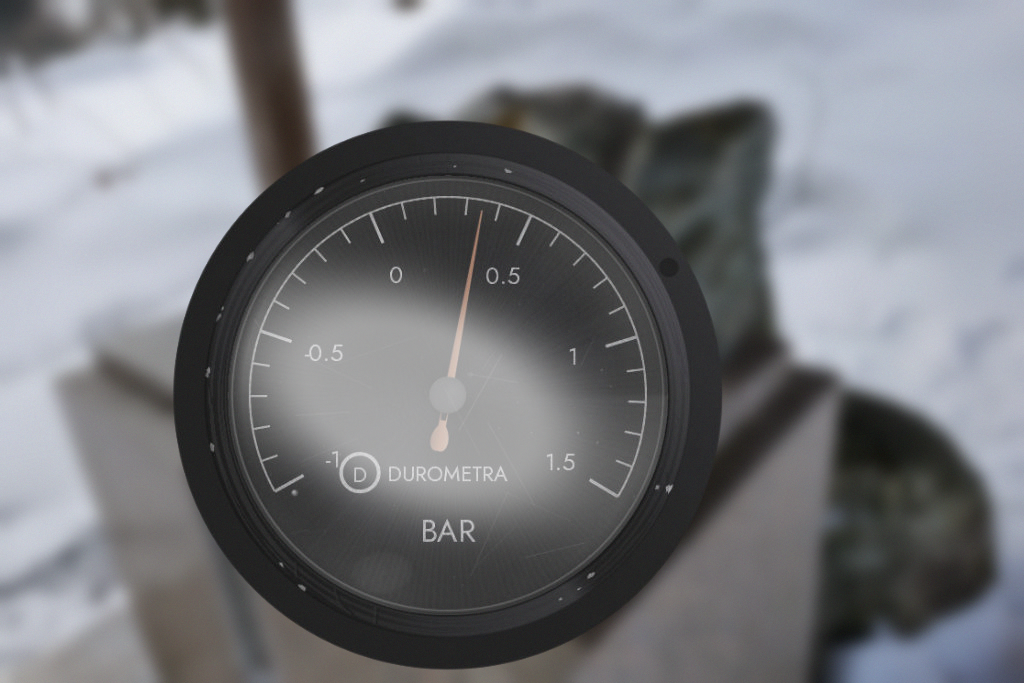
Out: 0.35
